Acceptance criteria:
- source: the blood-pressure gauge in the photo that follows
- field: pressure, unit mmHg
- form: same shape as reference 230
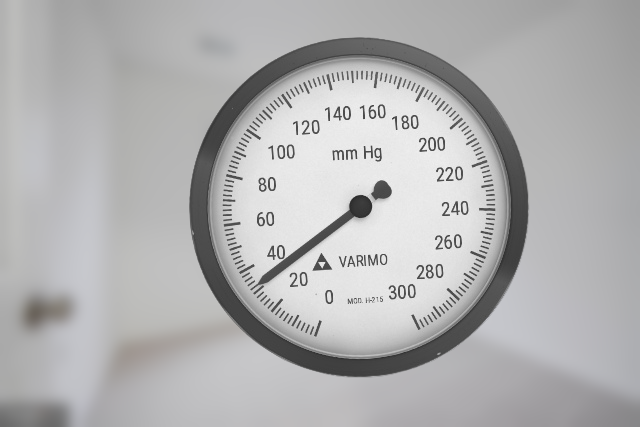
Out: 32
